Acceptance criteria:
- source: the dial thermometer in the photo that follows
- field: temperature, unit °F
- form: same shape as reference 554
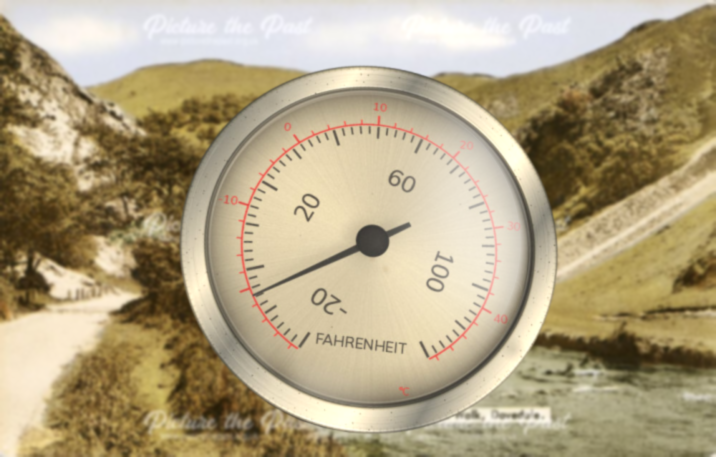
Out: -6
